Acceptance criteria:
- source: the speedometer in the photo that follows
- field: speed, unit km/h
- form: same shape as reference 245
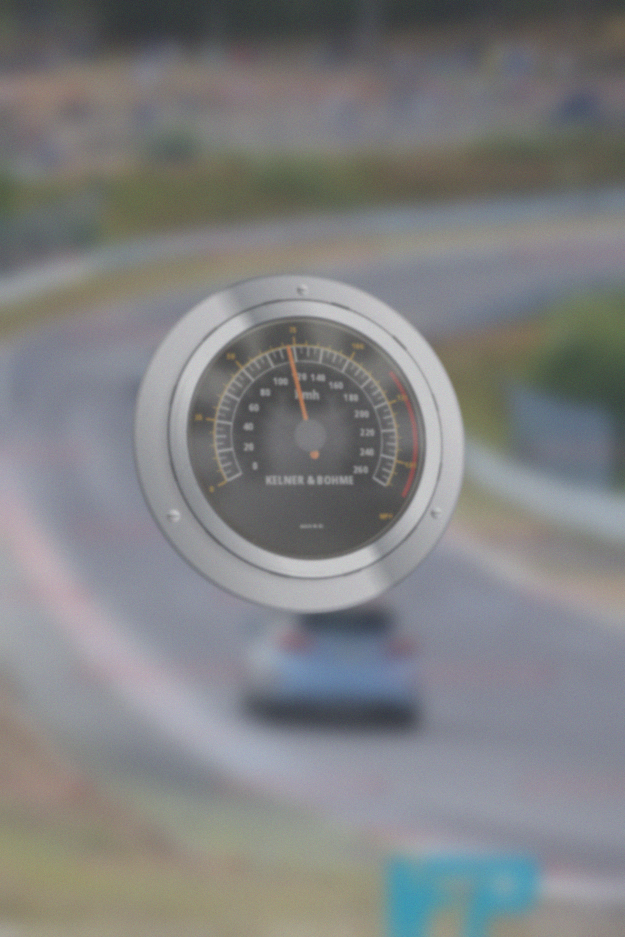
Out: 115
